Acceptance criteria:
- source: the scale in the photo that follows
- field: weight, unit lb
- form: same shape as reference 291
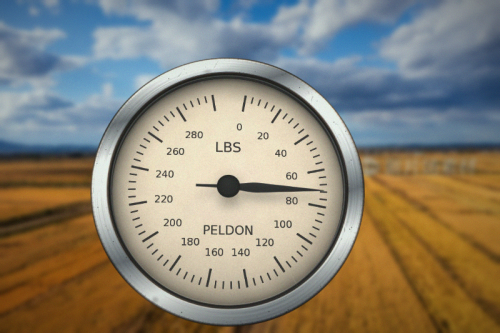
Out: 72
